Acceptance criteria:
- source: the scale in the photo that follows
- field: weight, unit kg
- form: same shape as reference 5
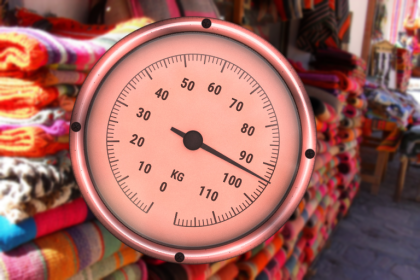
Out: 94
